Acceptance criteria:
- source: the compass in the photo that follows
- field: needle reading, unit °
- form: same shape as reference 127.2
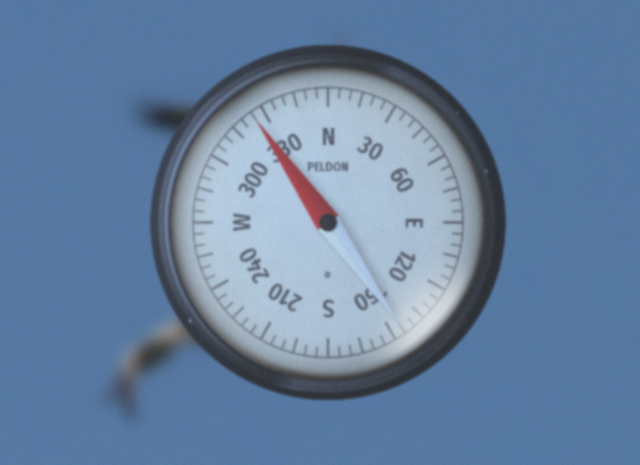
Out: 325
